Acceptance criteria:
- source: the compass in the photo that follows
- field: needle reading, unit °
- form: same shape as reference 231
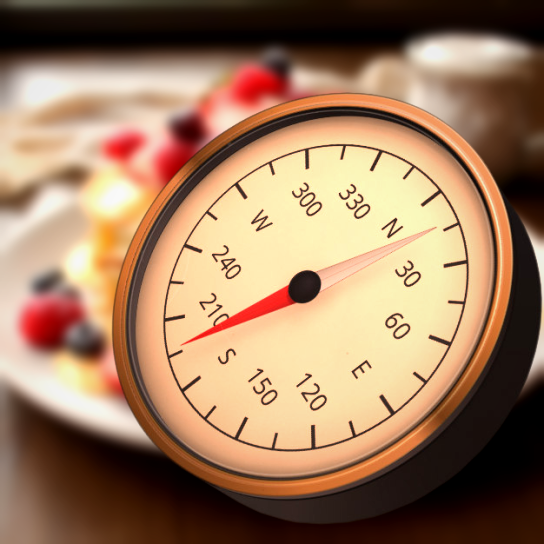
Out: 195
